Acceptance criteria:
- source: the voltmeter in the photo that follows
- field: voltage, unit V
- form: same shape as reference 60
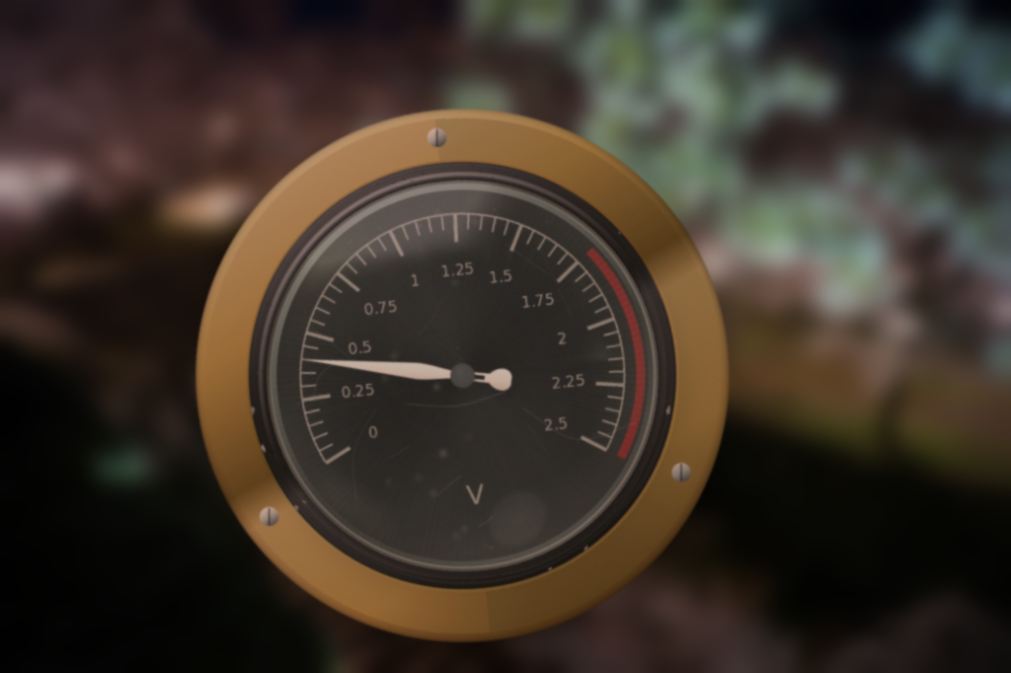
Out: 0.4
